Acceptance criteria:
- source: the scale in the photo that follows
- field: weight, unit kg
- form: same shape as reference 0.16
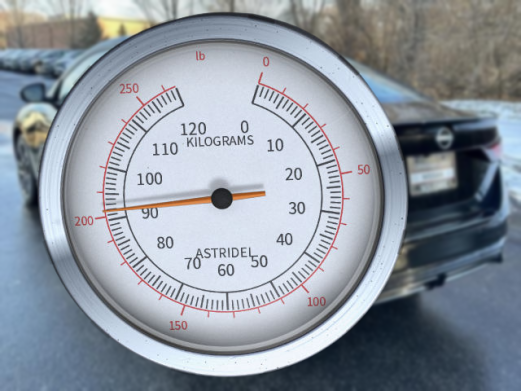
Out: 92
